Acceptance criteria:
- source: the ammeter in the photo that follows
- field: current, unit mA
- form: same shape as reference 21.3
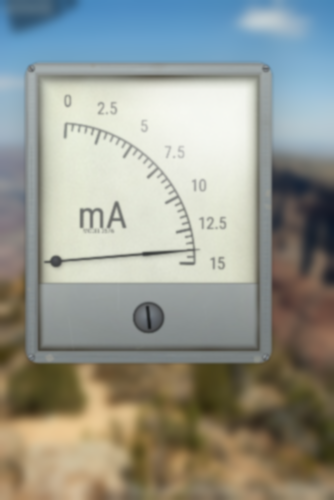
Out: 14
